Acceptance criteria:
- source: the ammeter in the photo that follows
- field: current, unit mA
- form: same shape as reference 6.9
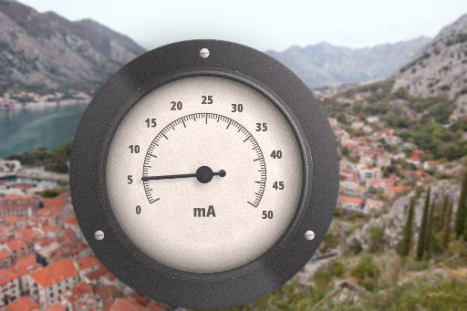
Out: 5
